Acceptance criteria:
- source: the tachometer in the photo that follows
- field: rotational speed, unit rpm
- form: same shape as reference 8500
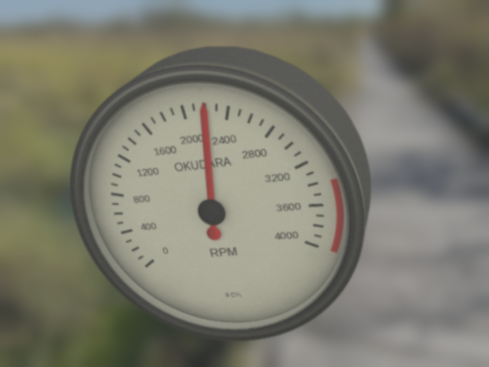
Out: 2200
